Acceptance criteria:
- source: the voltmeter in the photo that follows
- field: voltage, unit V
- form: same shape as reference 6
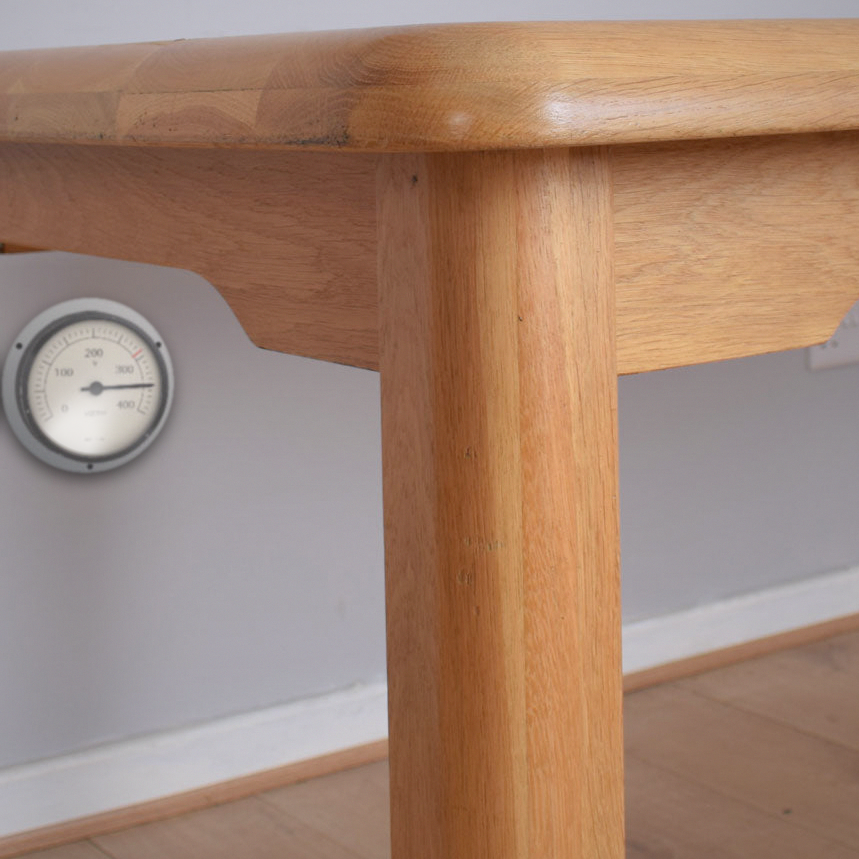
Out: 350
